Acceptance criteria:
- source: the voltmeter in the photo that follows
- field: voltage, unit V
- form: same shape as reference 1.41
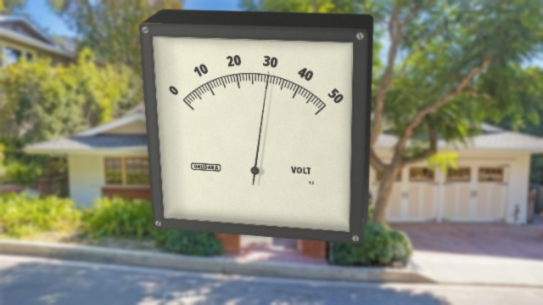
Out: 30
